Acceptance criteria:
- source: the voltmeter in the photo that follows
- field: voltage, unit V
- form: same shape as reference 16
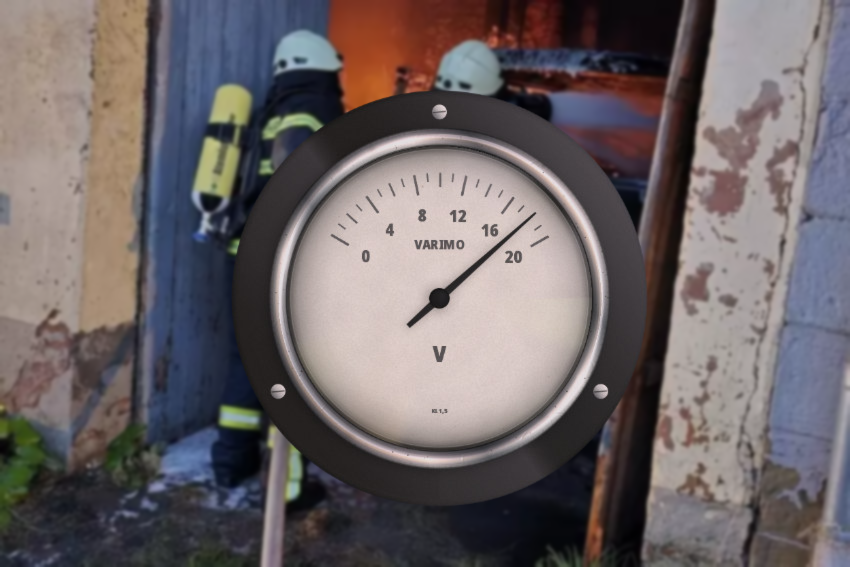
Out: 18
